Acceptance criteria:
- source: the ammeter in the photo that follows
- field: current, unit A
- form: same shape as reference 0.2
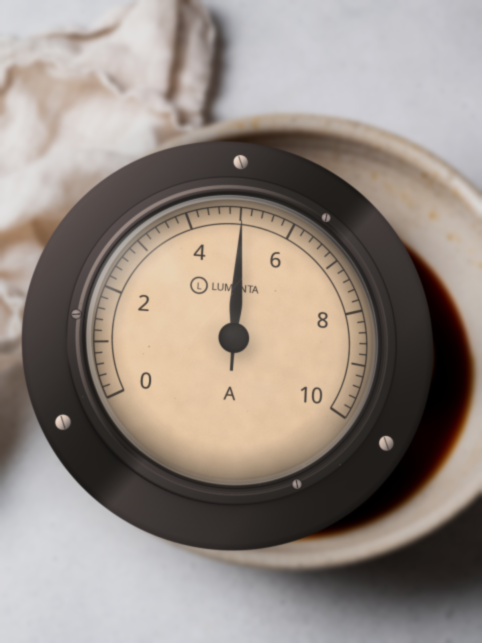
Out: 5
